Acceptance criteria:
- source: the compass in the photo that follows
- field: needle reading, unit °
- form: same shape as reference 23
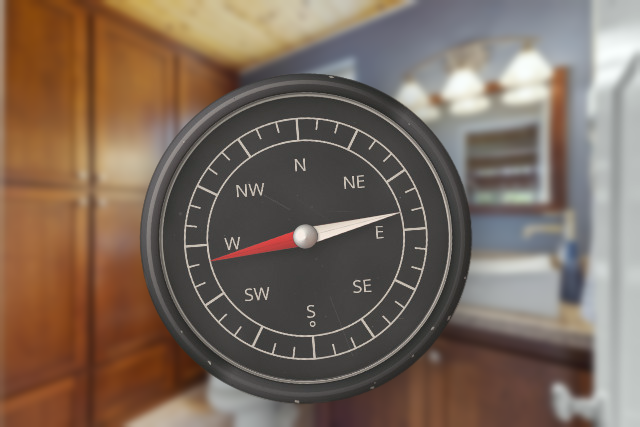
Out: 260
